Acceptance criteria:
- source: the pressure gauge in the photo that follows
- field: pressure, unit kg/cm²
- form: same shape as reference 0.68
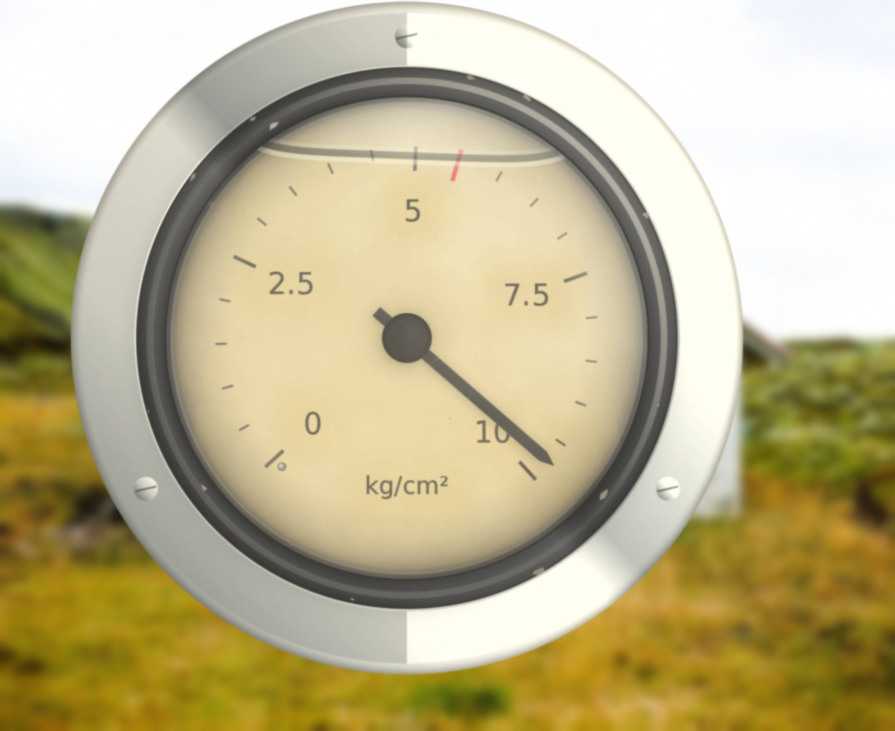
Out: 9.75
